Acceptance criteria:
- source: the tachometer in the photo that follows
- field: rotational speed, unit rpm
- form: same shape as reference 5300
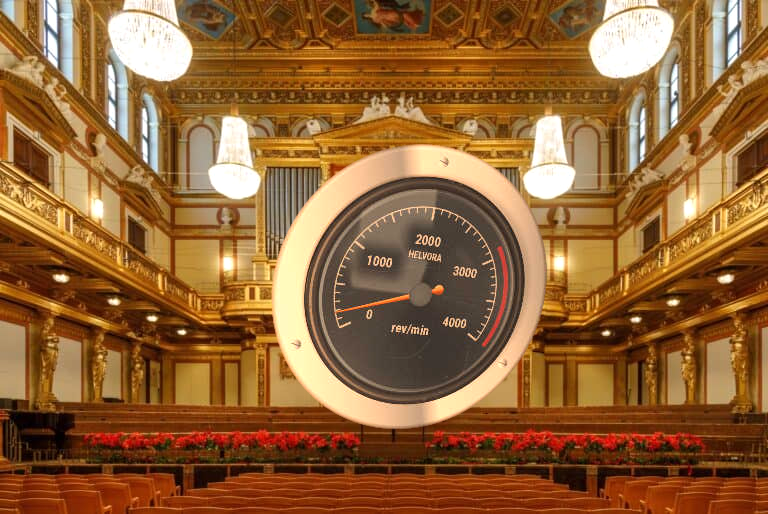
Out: 200
